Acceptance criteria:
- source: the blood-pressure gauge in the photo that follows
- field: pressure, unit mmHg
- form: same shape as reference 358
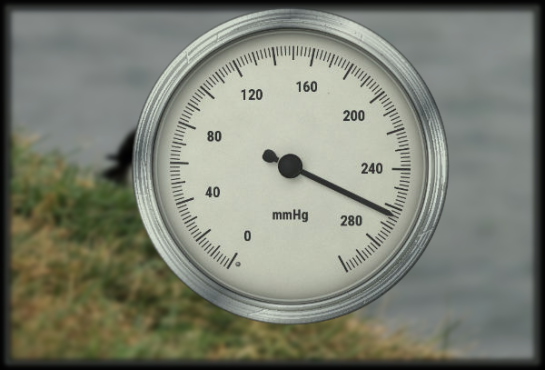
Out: 264
